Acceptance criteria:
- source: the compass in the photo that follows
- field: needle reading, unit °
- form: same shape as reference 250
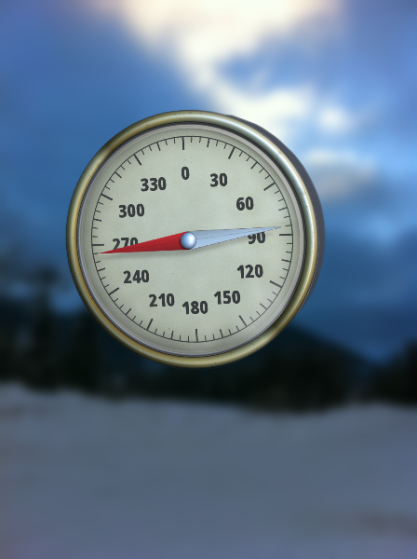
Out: 265
